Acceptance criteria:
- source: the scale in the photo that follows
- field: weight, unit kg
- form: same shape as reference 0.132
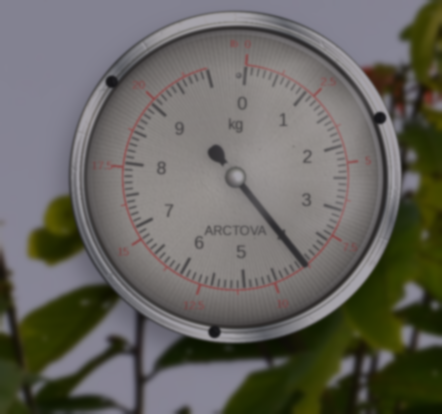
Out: 4
